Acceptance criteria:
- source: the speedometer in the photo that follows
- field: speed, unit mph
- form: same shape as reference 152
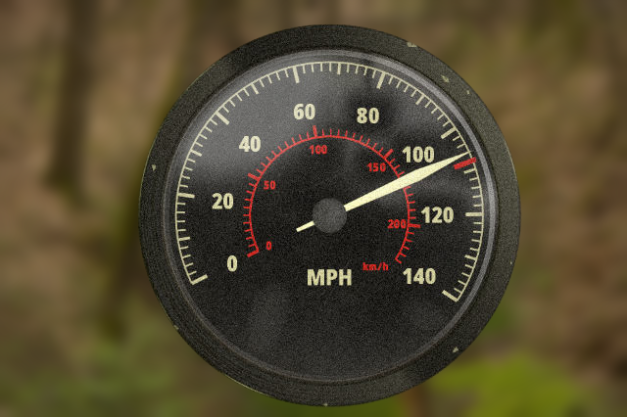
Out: 106
